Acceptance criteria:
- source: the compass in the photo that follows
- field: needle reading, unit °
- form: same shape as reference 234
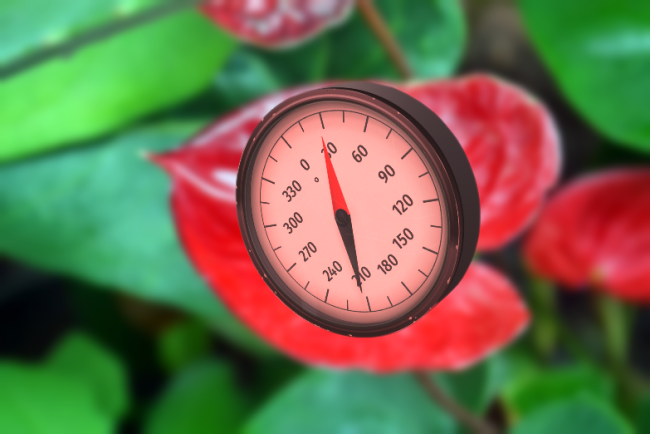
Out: 30
